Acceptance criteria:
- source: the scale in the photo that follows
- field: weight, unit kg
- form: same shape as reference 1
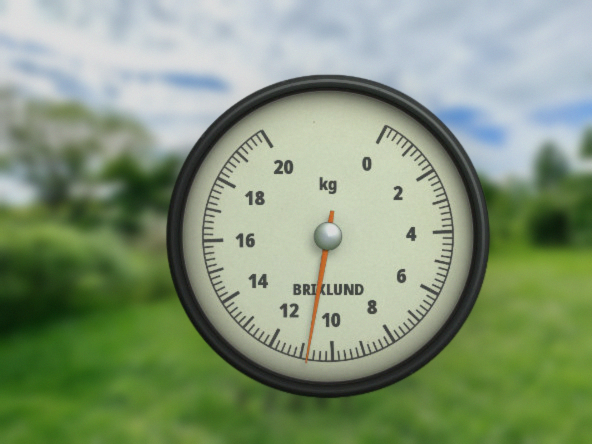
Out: 10.8
